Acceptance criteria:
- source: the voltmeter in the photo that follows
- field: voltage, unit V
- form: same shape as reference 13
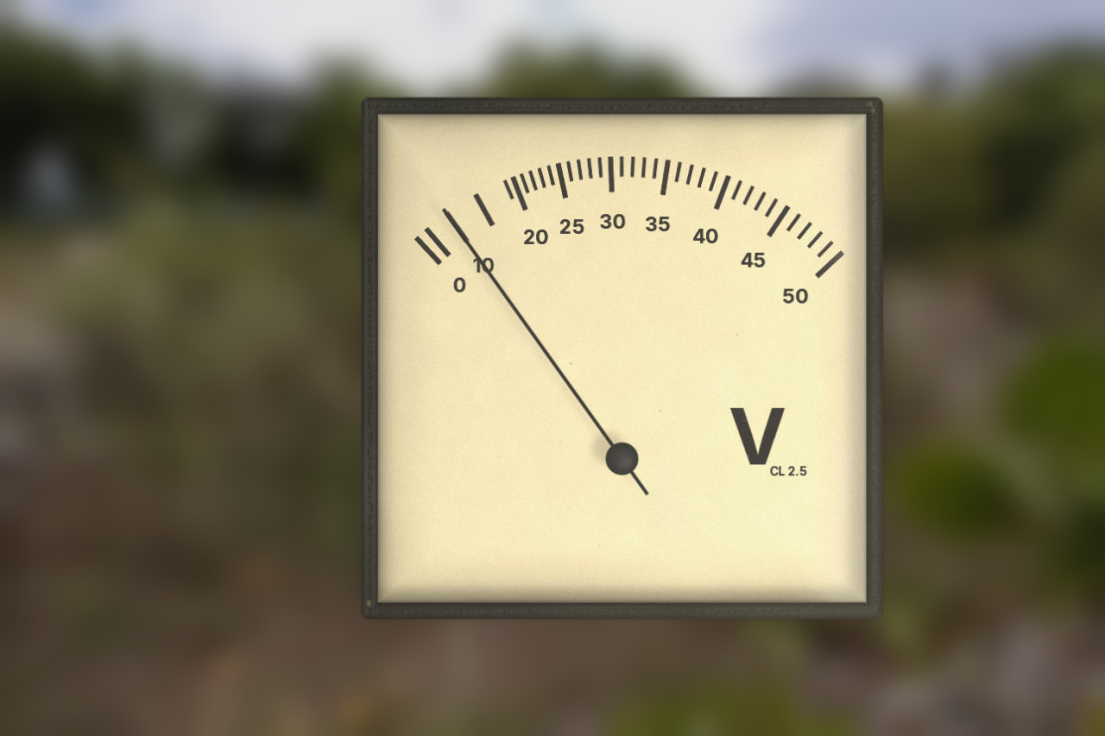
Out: 10
